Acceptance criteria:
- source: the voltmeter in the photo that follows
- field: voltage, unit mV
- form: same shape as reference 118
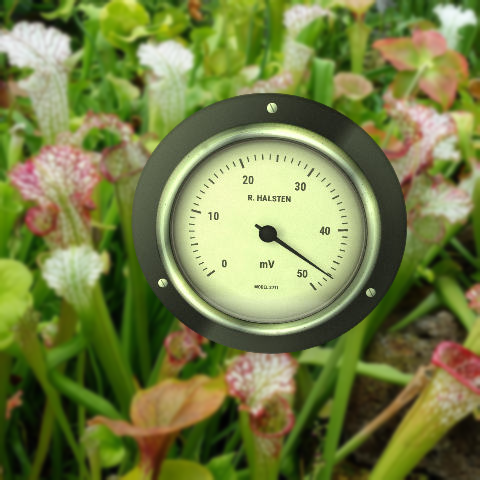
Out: 47
